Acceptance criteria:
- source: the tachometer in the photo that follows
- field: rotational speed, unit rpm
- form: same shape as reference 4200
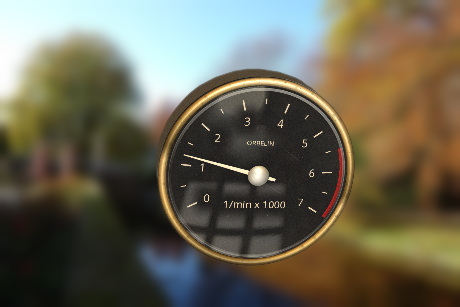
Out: 1250
